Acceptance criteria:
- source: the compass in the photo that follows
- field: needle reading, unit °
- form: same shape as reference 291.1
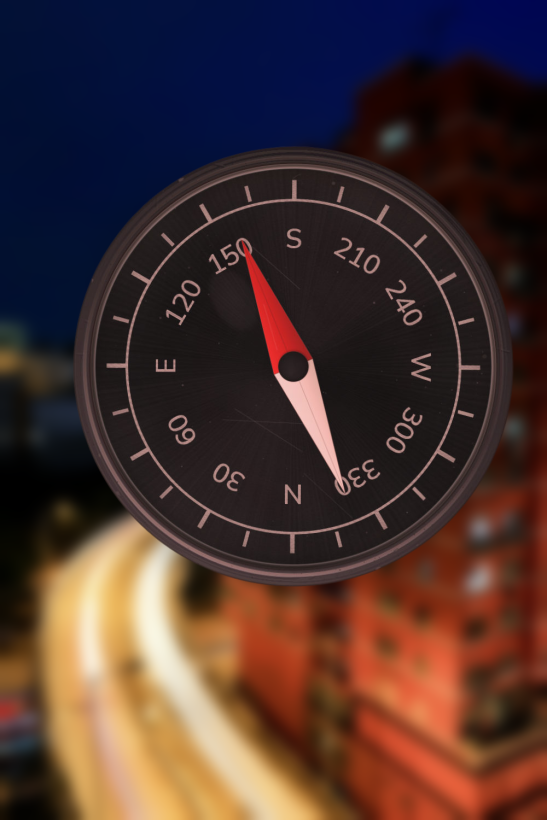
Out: 157.5
